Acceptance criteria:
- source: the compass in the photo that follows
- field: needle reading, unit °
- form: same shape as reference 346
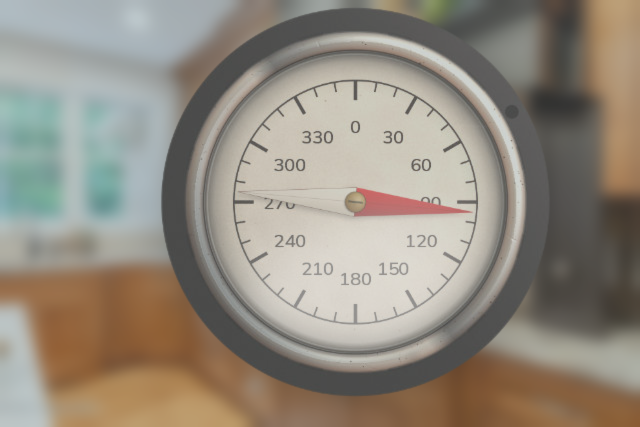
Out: 95
